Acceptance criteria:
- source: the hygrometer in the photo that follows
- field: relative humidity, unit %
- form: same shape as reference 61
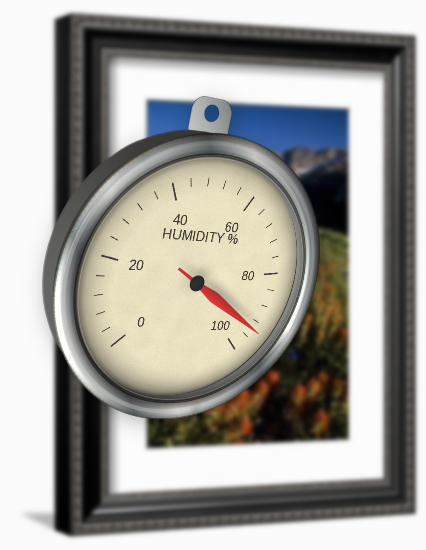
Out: 94
